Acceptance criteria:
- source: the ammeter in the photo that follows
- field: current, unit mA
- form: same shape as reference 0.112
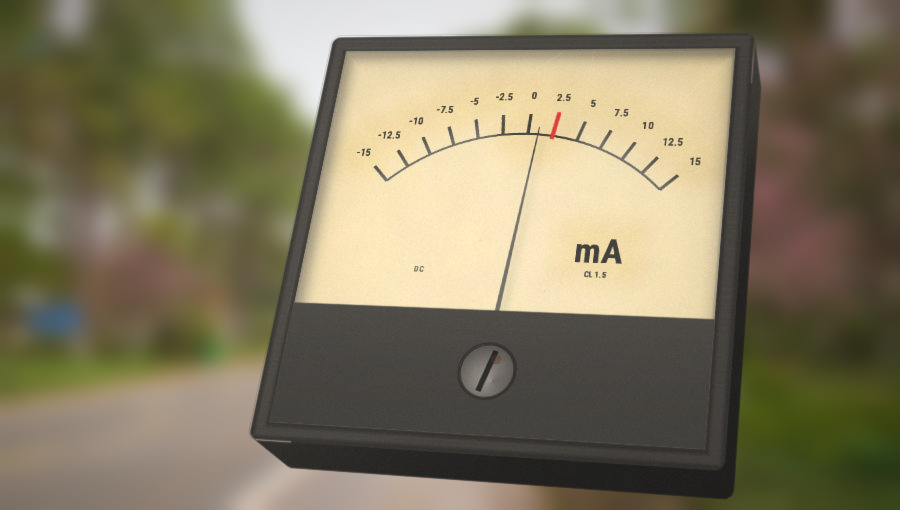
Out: 1.25
